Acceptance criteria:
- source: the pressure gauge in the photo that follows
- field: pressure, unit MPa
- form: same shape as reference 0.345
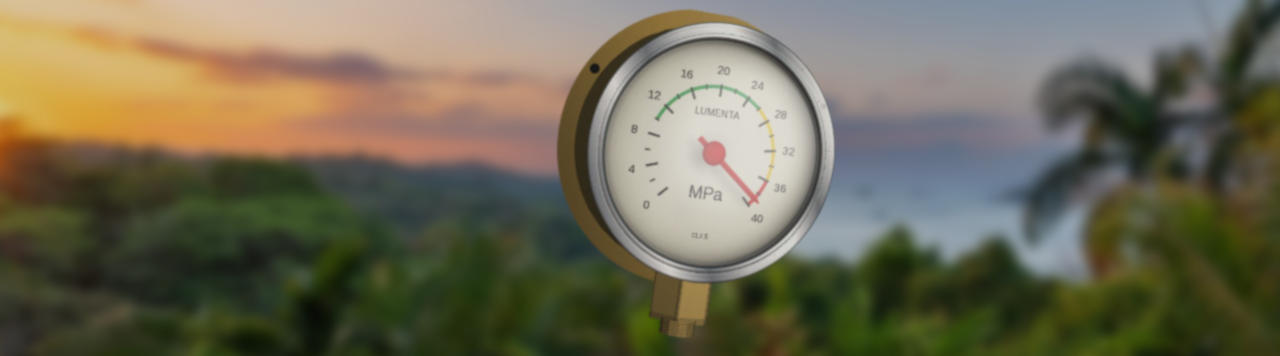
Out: 39
